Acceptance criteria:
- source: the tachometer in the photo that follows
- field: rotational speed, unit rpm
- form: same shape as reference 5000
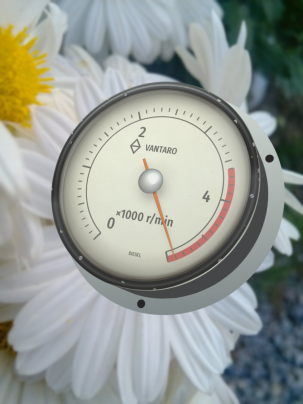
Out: 4900
